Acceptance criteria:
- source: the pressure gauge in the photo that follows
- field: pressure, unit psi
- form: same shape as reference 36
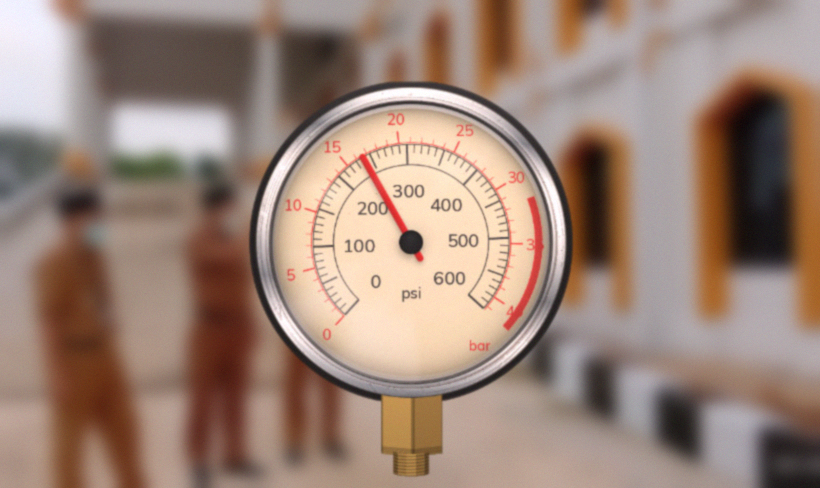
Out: 240
